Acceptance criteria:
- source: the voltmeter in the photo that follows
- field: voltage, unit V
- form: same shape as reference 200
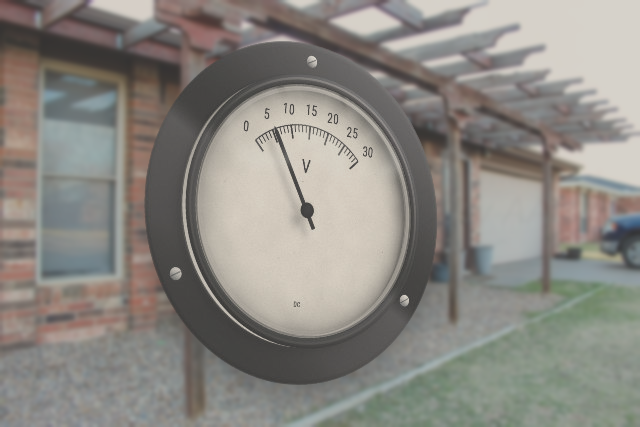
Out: 5
